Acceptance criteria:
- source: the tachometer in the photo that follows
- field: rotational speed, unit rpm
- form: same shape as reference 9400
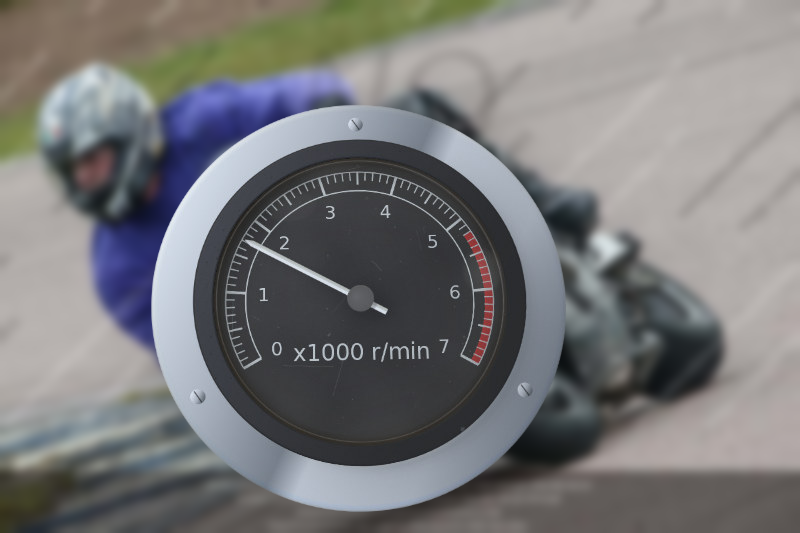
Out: 1700
